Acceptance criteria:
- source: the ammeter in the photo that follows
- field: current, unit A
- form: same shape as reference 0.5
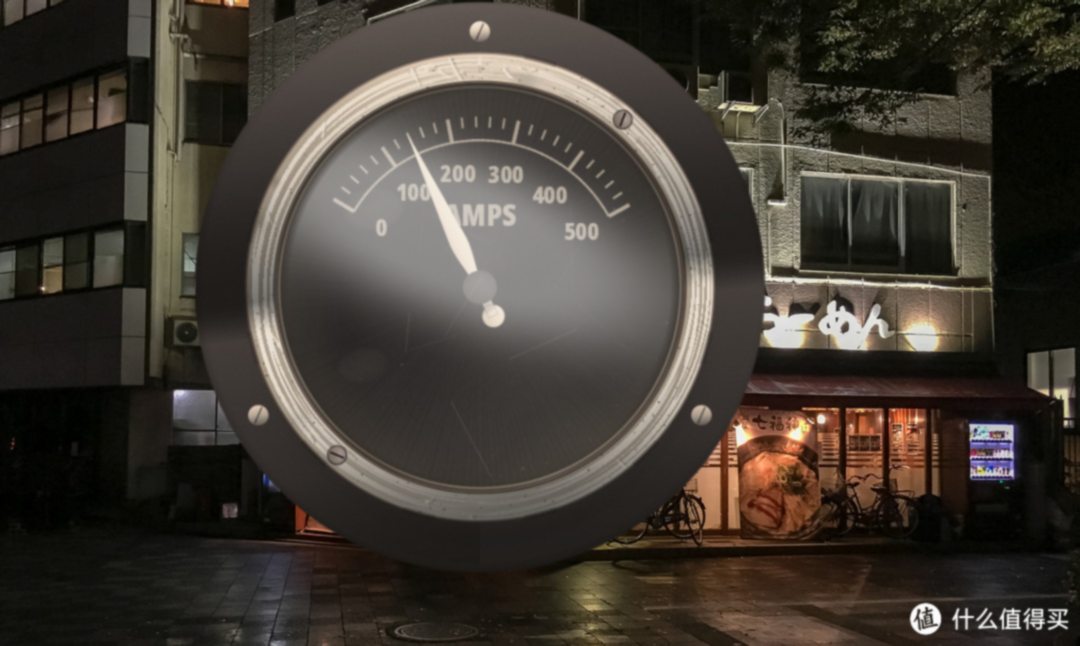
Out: 140
